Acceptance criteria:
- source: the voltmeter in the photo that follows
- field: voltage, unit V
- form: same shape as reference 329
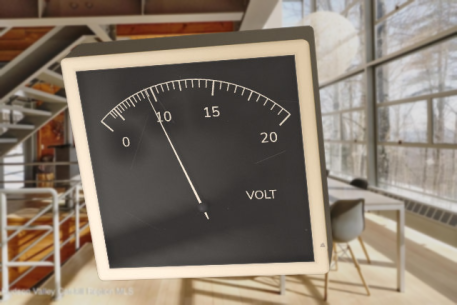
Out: 9.5
